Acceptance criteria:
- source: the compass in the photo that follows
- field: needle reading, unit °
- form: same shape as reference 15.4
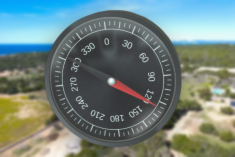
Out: 125
